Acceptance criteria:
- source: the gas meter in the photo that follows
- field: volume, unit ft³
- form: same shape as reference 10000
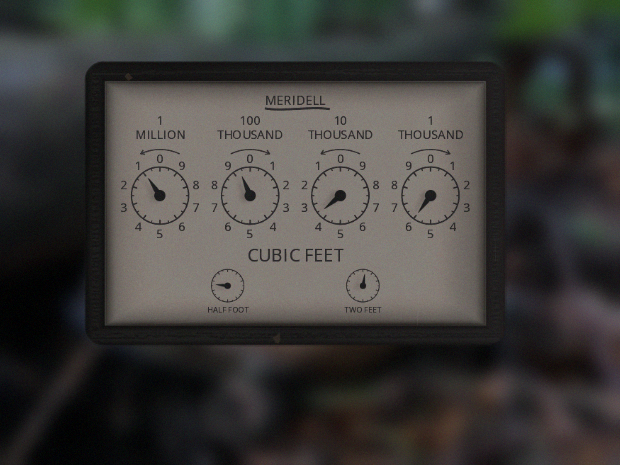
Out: 93600
